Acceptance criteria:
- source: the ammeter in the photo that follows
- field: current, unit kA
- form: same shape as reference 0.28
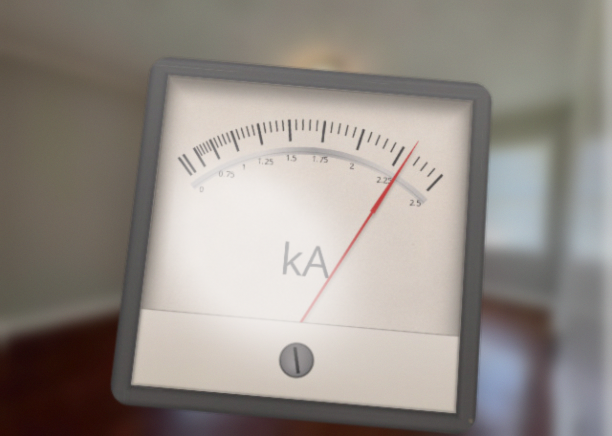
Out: 2.3
